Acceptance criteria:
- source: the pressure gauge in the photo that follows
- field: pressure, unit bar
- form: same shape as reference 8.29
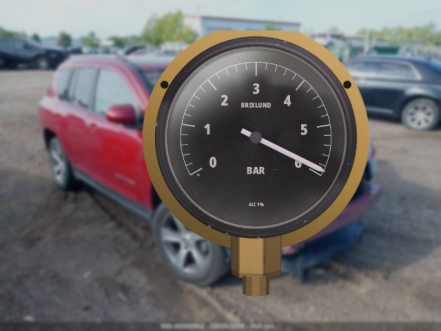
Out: 5.9
